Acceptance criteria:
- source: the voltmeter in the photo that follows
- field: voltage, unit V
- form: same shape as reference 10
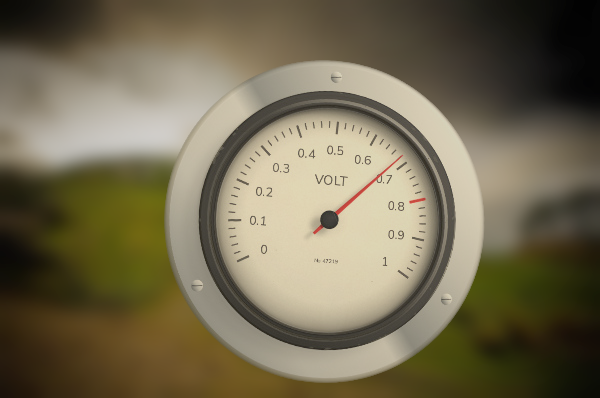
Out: 0.68
